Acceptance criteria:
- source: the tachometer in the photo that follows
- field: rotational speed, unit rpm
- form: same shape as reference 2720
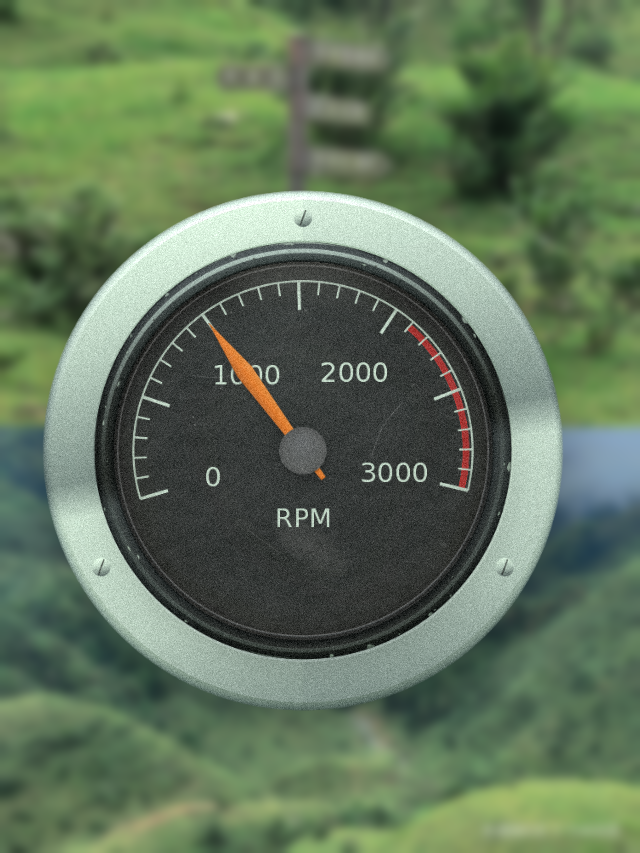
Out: 1000
